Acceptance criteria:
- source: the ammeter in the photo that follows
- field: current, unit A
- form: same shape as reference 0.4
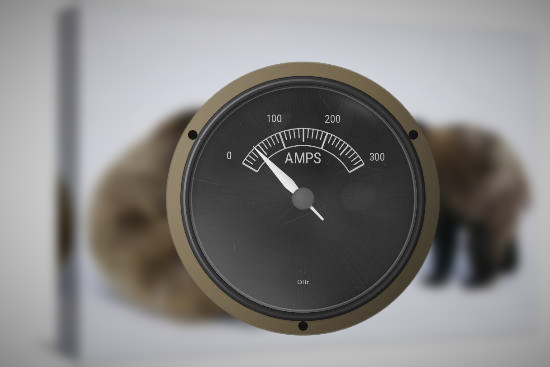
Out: 40
